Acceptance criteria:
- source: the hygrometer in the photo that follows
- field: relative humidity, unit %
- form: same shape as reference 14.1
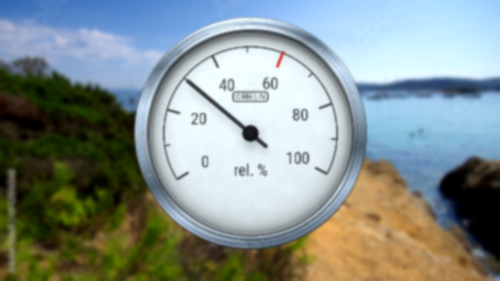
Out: 30
